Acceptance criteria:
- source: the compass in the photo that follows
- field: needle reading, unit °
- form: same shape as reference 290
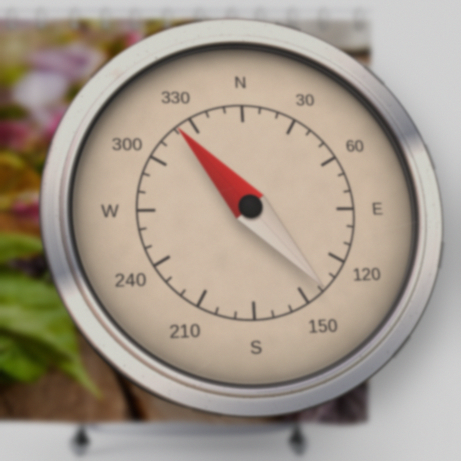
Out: 320
